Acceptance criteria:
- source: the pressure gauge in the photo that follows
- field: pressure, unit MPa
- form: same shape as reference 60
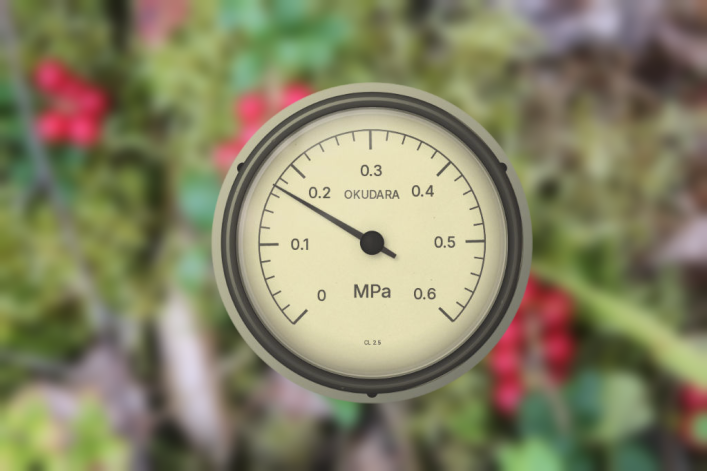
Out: 0.17
